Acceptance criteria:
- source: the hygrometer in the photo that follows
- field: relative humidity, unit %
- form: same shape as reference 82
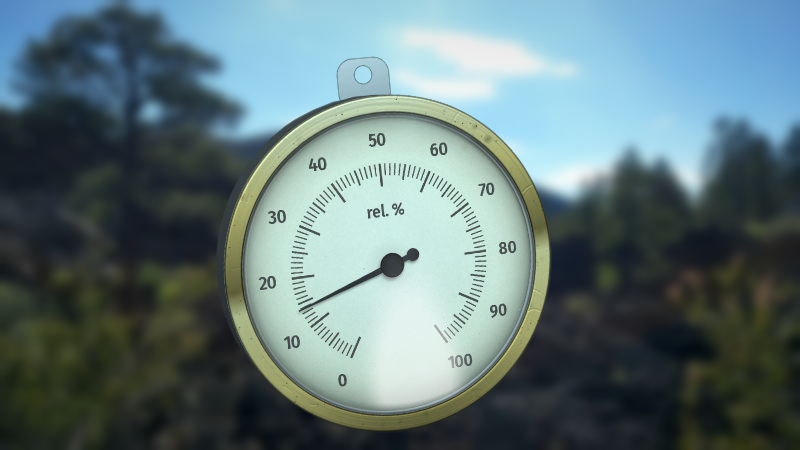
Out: 14
